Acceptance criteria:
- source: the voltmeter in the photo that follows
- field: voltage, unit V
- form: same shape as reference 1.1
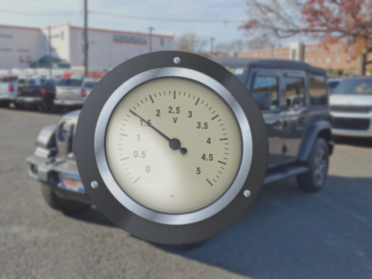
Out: 1.5
